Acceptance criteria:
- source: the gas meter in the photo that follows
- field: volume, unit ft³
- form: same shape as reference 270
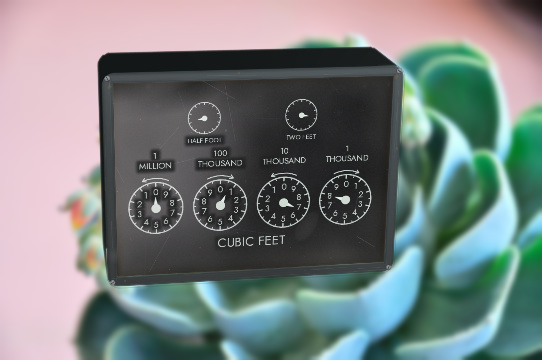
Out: 6800
